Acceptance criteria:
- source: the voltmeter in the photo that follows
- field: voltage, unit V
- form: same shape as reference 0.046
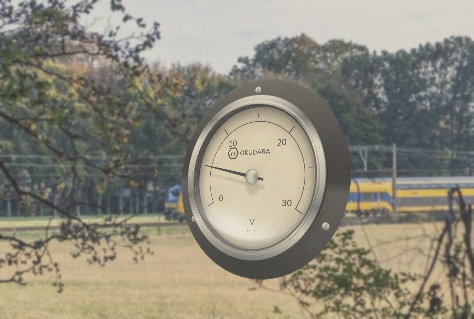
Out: 5
